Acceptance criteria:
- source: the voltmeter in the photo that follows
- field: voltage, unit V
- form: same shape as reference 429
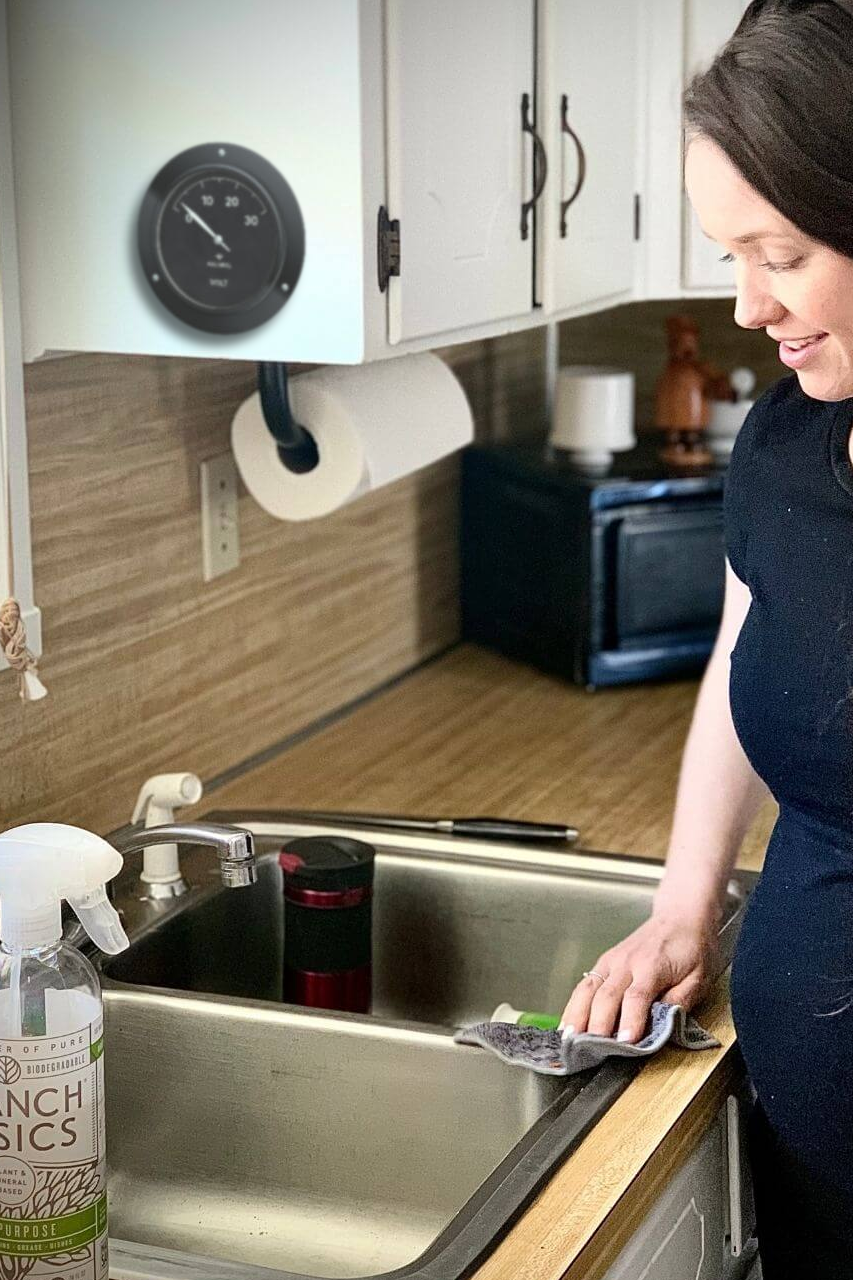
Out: 2.5
